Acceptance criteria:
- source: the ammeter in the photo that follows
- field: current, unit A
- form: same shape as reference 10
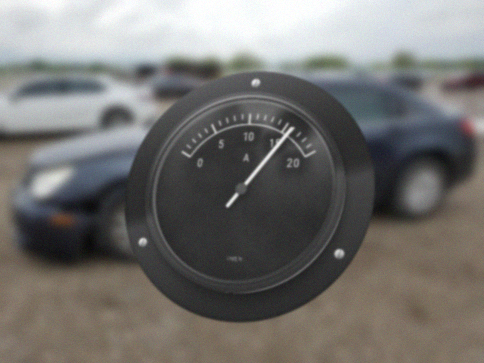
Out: 16
